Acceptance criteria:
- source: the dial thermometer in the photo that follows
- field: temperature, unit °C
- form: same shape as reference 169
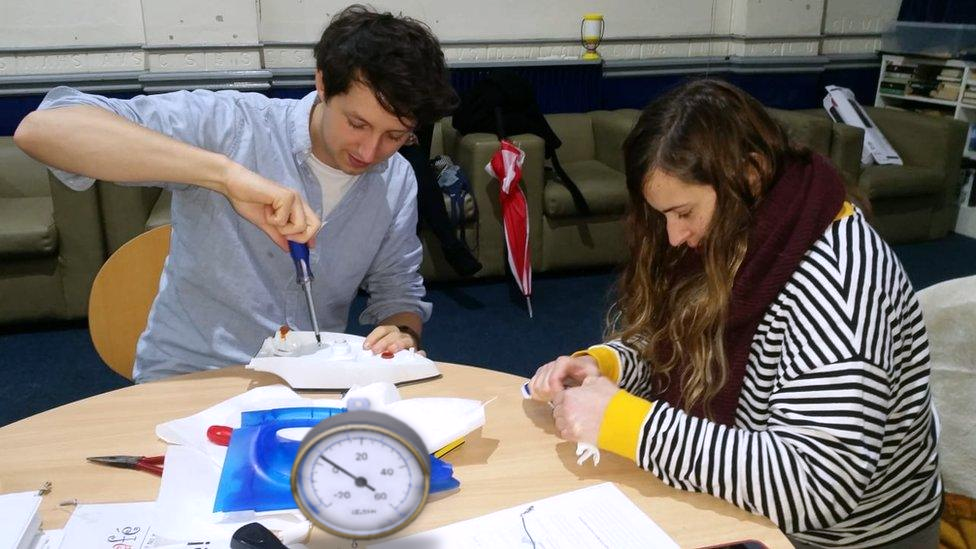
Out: 4
